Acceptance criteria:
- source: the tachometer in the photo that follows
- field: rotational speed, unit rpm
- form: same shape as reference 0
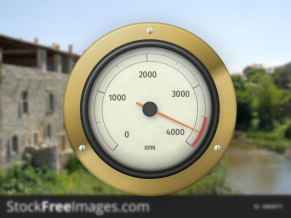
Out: 3750
